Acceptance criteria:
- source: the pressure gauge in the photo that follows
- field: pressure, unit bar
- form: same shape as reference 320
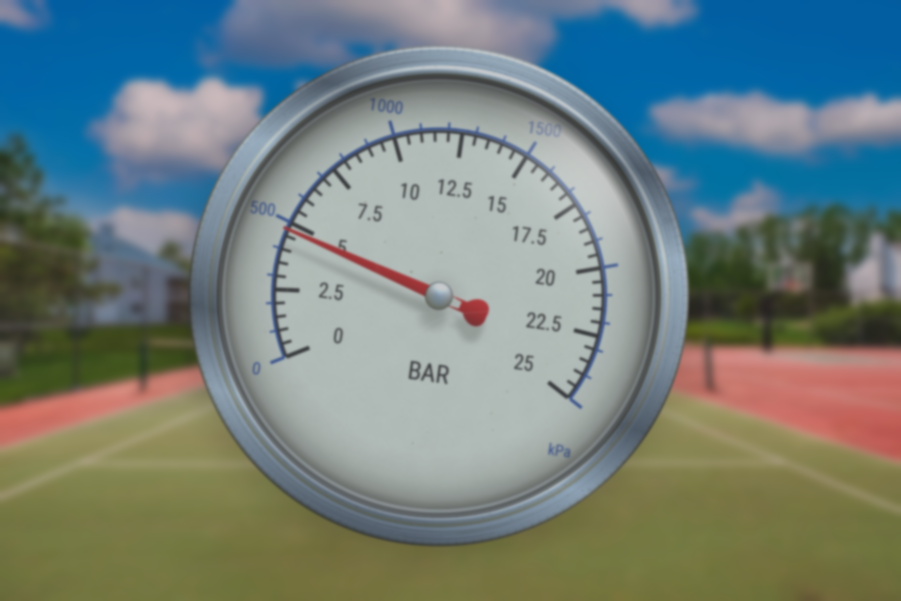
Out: 4.75
